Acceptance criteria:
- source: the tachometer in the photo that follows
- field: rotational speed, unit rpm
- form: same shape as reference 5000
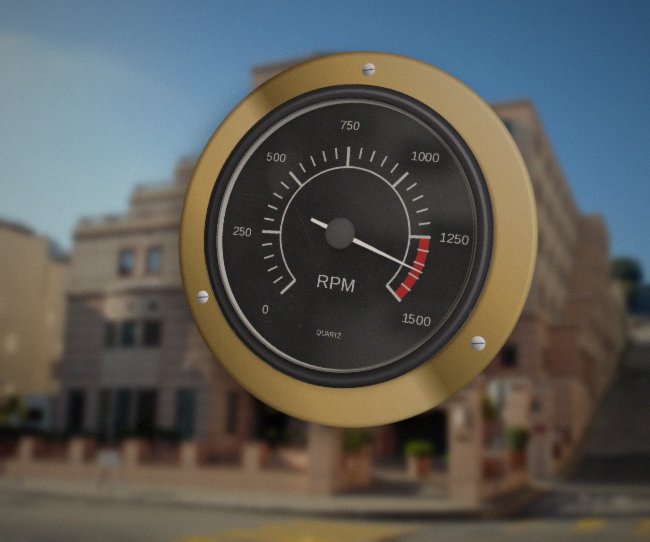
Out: 1375
